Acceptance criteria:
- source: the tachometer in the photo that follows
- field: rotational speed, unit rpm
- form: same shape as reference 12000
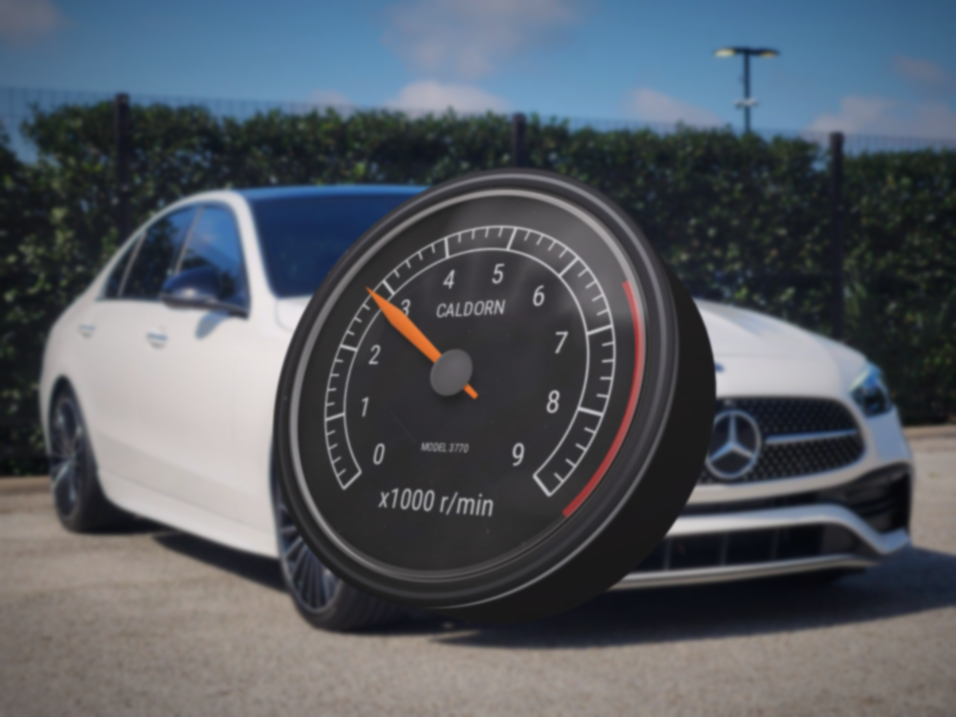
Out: 2800
